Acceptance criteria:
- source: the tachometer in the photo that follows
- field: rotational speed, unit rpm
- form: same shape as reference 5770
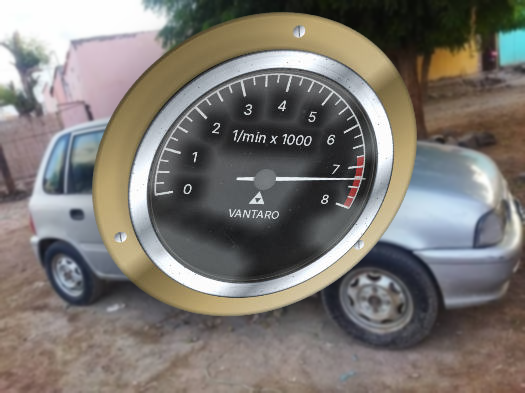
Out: 7250
